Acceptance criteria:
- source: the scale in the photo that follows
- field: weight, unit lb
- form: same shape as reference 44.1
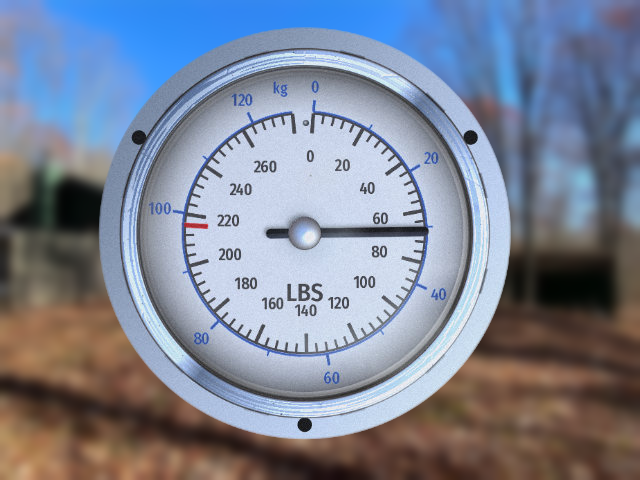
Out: 68
